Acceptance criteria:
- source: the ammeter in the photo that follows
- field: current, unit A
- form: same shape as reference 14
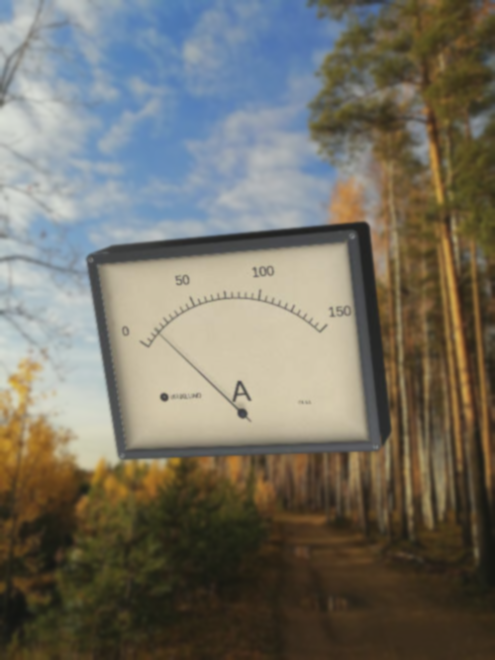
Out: 15
